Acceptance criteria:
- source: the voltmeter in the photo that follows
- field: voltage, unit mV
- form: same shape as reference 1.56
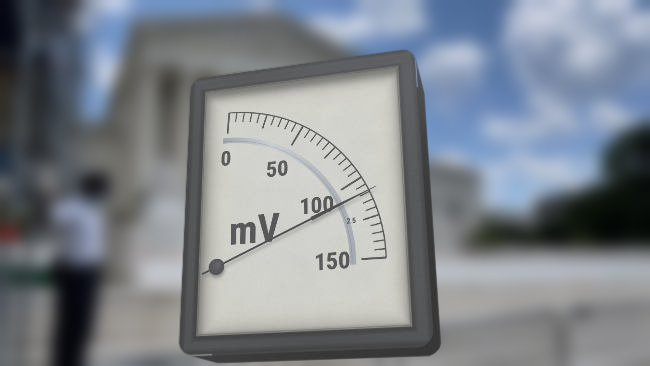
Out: 110
